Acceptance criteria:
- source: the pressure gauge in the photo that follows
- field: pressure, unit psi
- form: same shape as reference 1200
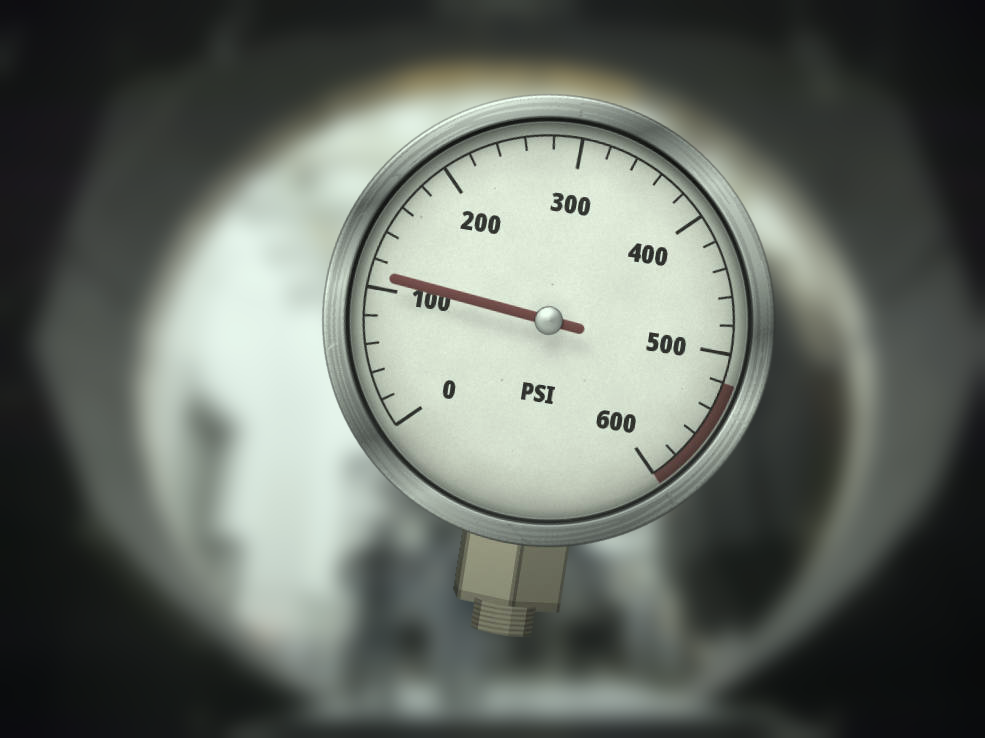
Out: 110
